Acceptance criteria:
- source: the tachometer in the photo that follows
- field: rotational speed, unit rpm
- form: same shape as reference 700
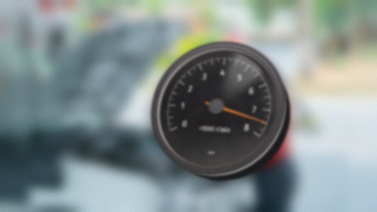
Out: 7500
